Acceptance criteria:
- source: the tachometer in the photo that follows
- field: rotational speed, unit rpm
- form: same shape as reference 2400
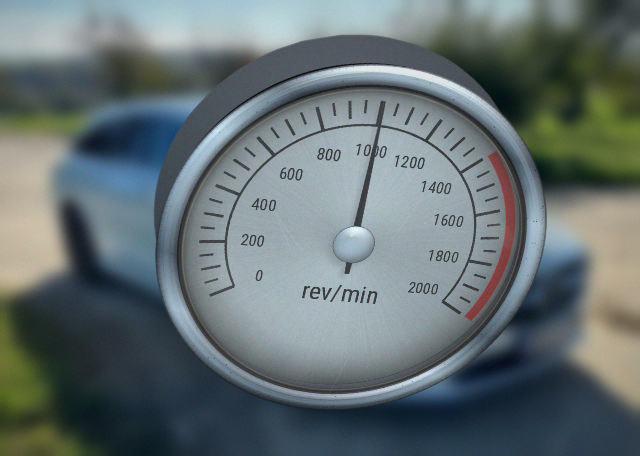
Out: 1000
